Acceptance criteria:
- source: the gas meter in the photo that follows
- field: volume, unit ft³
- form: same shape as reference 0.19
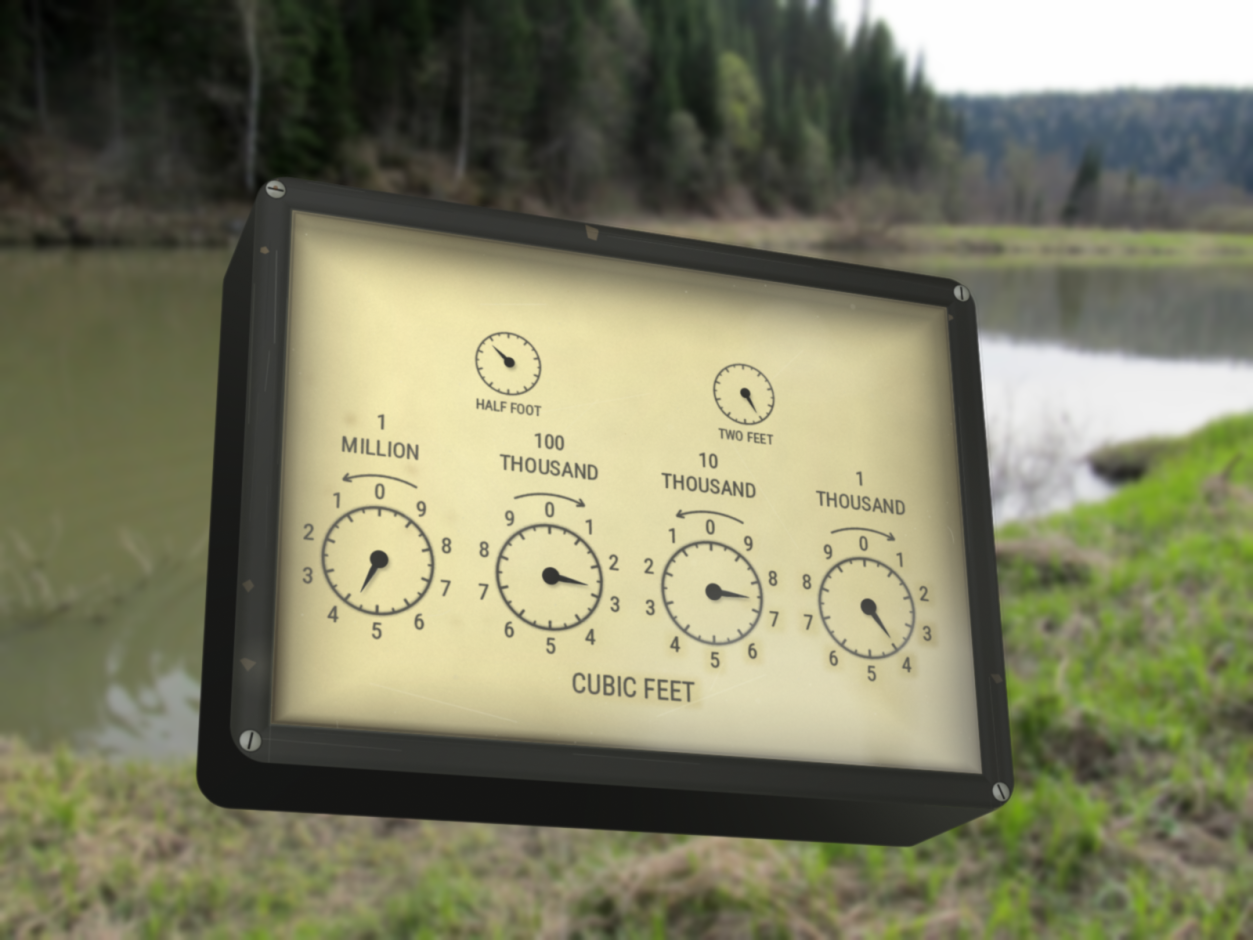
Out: 427400
